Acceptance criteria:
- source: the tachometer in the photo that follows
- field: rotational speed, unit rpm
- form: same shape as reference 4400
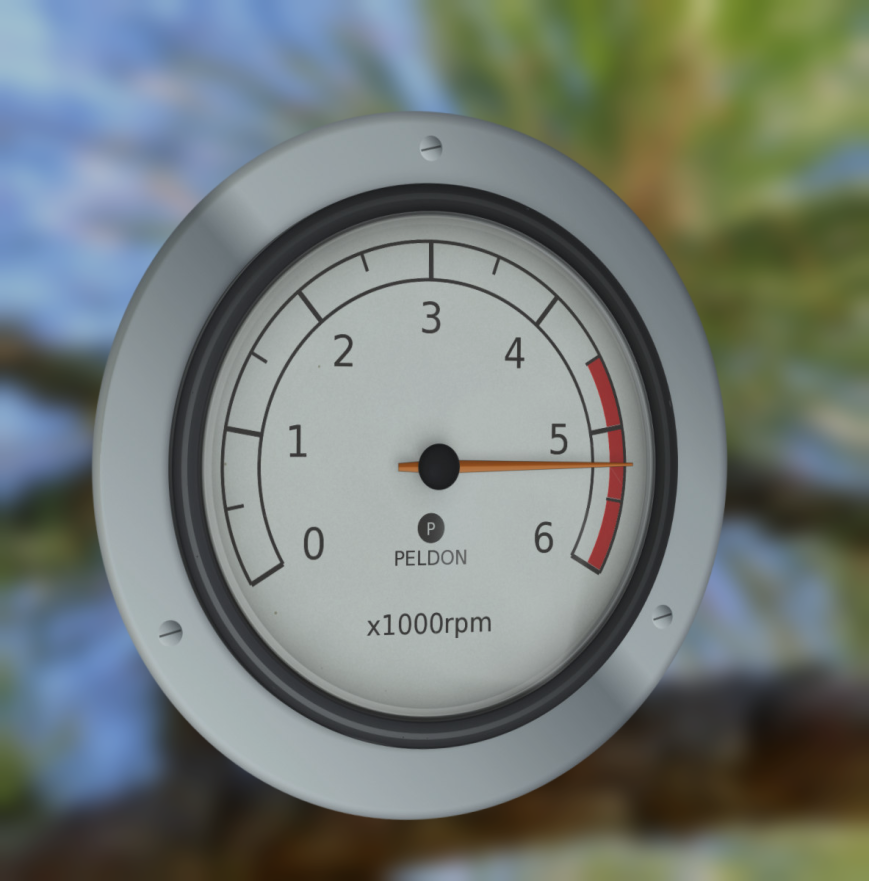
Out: 5250
